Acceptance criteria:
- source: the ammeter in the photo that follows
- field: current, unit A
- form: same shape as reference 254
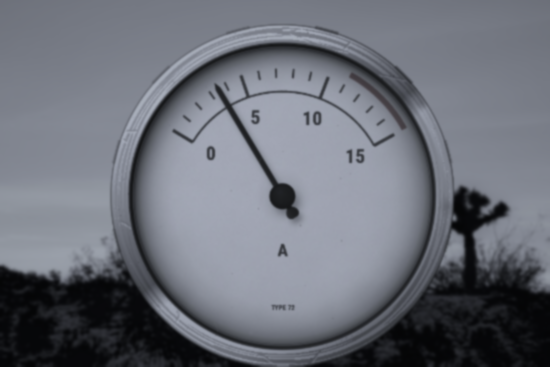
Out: 3.5
